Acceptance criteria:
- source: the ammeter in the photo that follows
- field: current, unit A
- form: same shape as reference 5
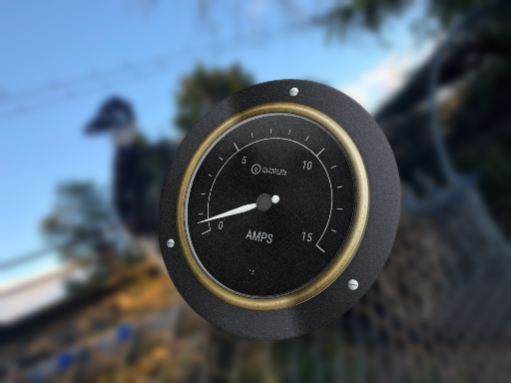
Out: 0.5
